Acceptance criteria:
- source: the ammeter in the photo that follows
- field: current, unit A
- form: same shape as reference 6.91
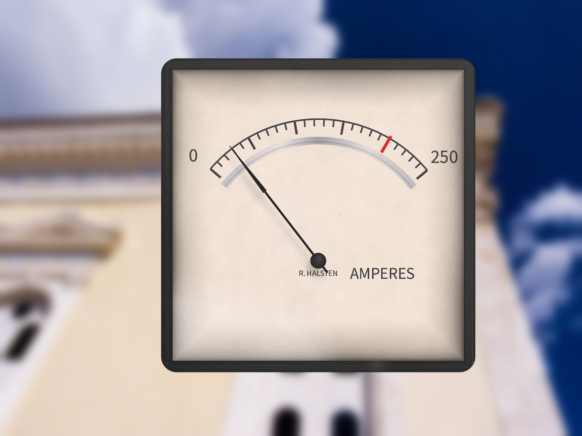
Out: 30
